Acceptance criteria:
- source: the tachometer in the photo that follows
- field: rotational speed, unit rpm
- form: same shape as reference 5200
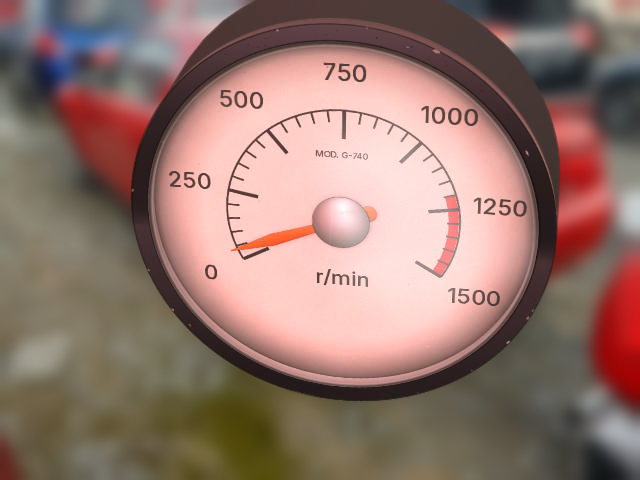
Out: 50
